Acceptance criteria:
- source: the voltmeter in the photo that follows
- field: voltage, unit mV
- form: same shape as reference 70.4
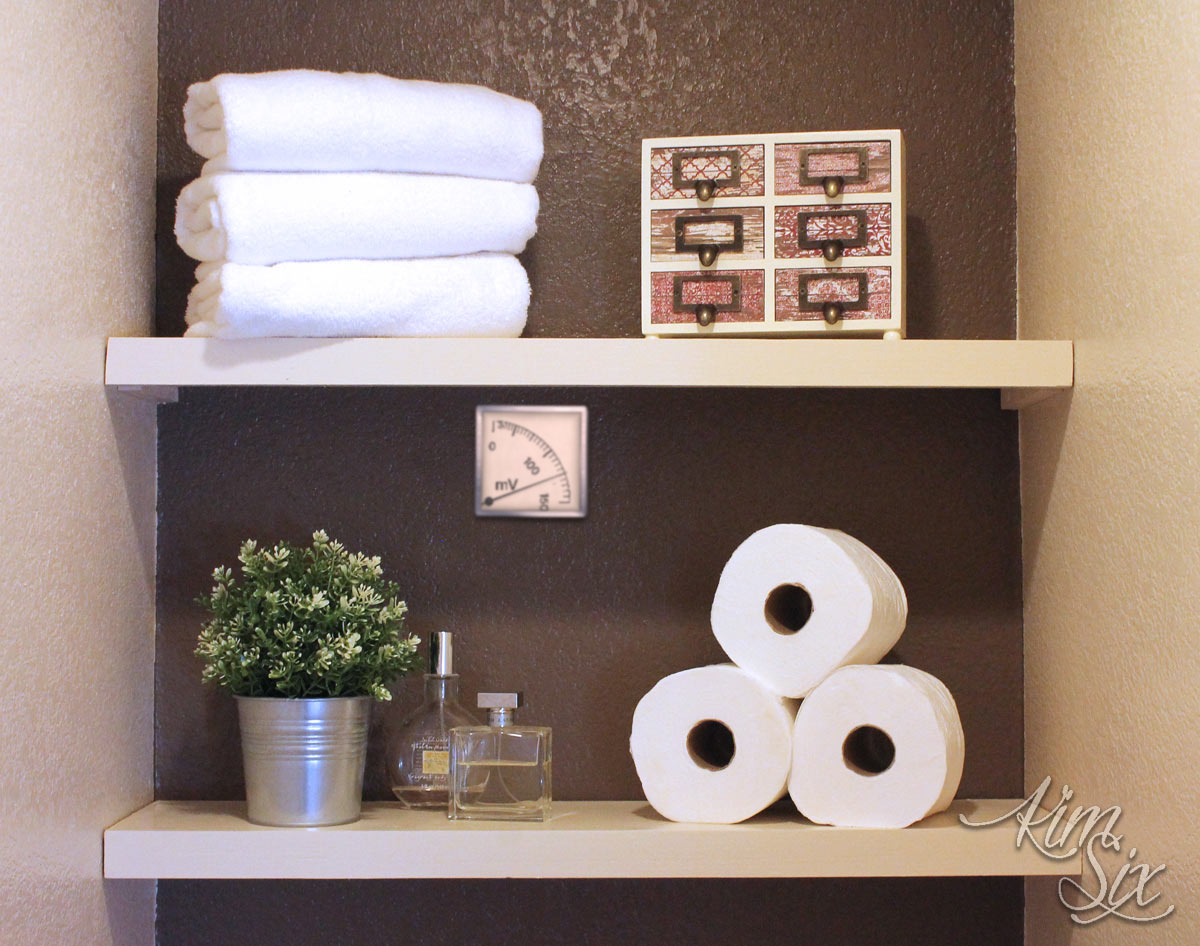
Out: 125
